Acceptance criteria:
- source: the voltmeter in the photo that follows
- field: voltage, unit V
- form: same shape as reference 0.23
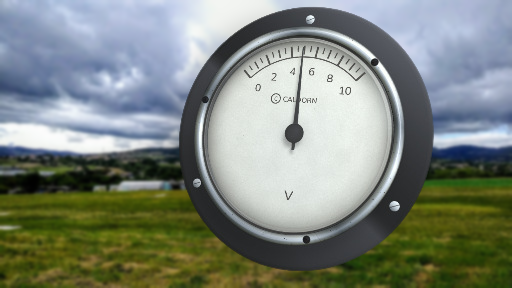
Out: 5
